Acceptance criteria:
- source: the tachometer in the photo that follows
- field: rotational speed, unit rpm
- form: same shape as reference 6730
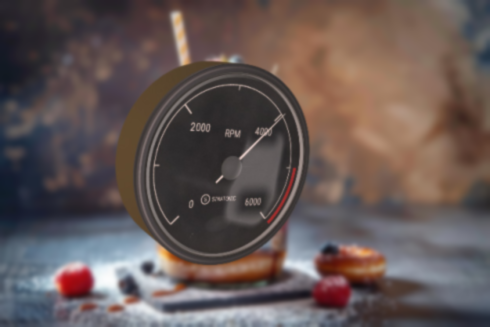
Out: 4000
